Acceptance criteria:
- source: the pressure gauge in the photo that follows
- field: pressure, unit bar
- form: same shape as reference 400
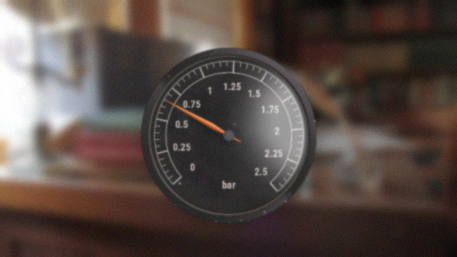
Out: 0.65
